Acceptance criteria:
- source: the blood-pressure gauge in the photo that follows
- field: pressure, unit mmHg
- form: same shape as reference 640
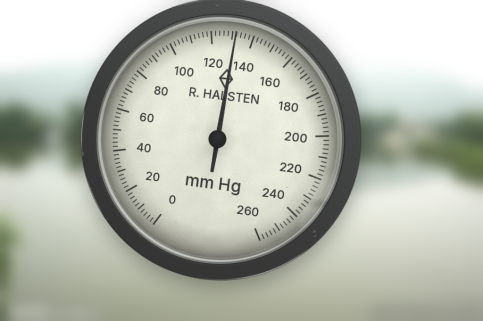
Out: 132
